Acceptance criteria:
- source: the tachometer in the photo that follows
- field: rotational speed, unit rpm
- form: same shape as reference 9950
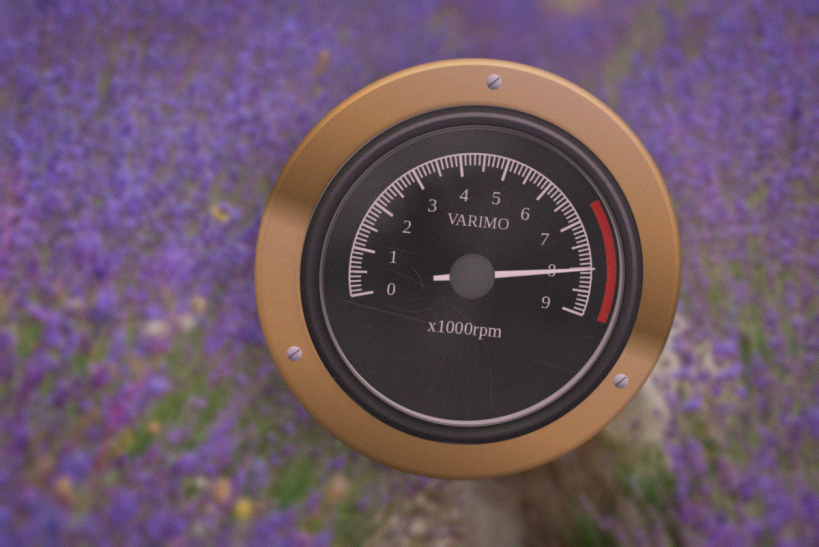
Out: 8000
